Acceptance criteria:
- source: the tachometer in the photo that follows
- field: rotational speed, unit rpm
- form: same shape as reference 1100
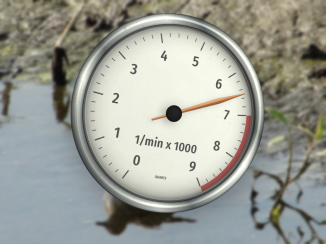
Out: 6500
